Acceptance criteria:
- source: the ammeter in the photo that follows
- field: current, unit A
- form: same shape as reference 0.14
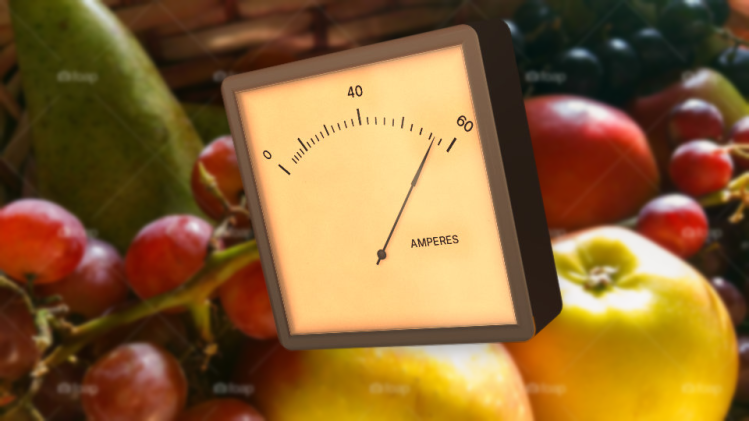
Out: 57
